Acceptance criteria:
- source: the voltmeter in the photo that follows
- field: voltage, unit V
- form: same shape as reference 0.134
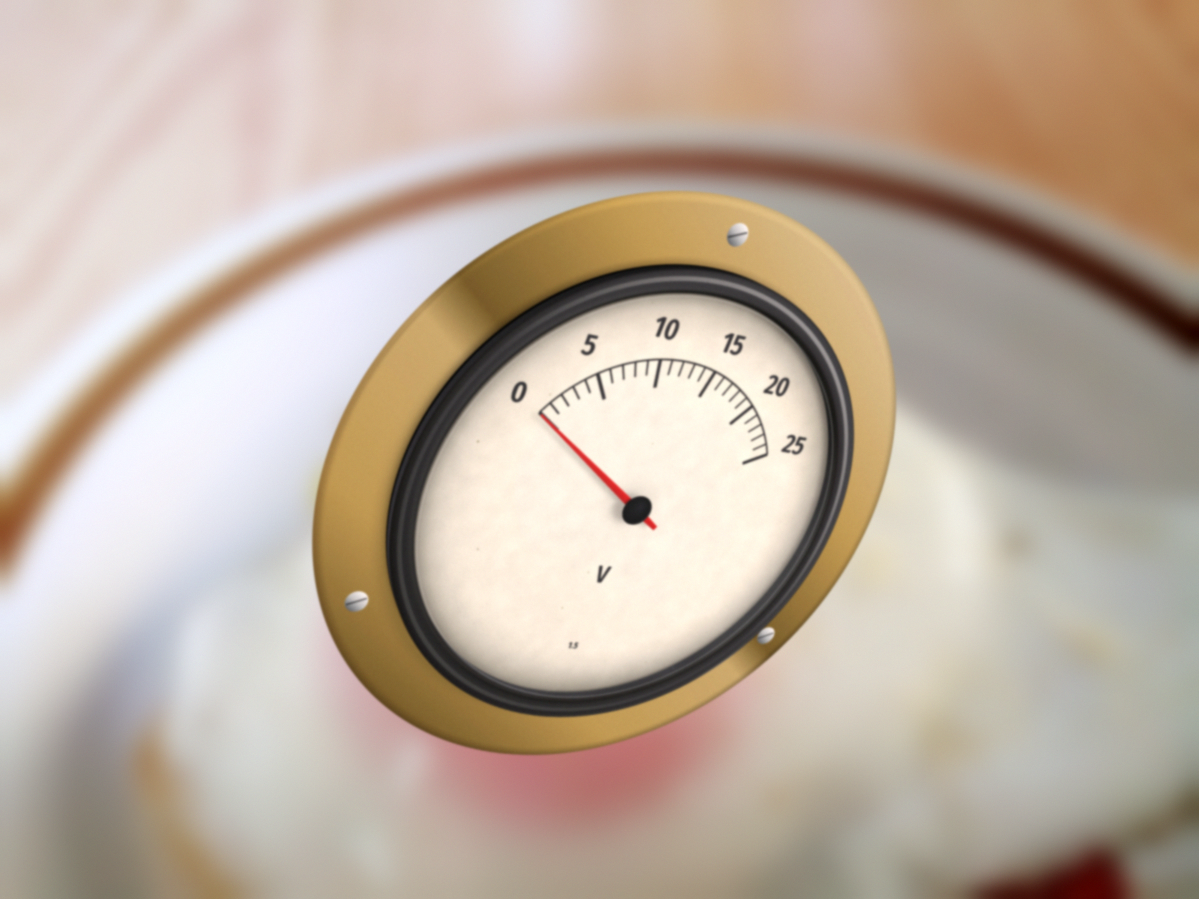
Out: 0
